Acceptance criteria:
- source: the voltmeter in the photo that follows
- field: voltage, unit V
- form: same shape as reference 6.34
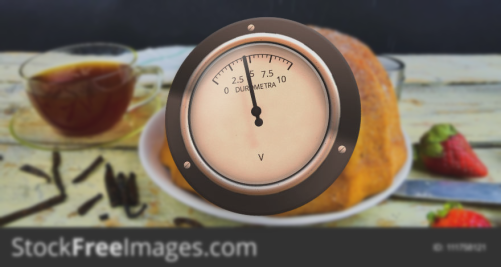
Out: 4.5
